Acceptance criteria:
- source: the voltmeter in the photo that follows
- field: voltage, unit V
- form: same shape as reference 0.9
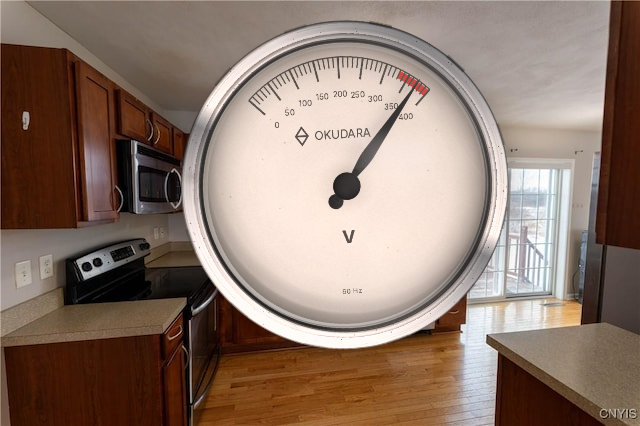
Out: 370
